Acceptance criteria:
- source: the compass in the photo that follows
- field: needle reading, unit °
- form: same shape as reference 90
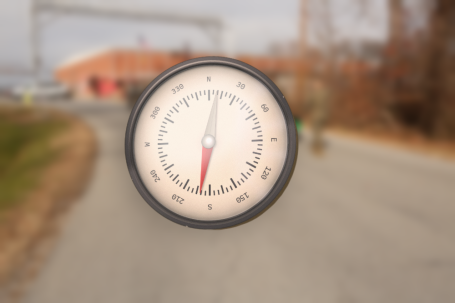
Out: 190
